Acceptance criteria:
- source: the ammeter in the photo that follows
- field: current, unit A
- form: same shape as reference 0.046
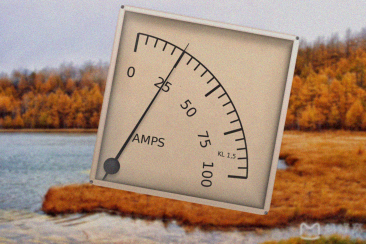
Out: 25
